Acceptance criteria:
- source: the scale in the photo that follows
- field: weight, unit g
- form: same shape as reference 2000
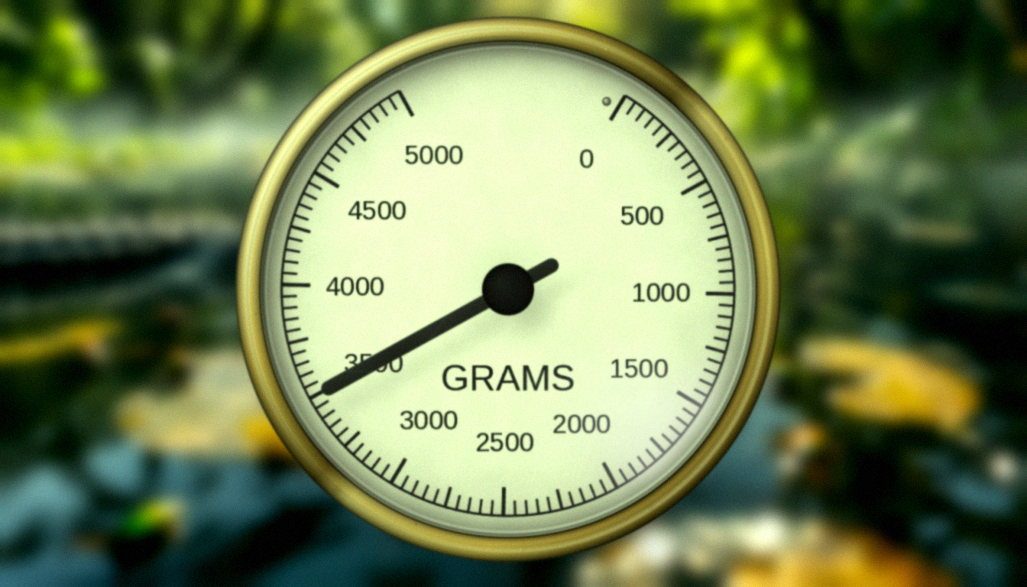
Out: 3500
